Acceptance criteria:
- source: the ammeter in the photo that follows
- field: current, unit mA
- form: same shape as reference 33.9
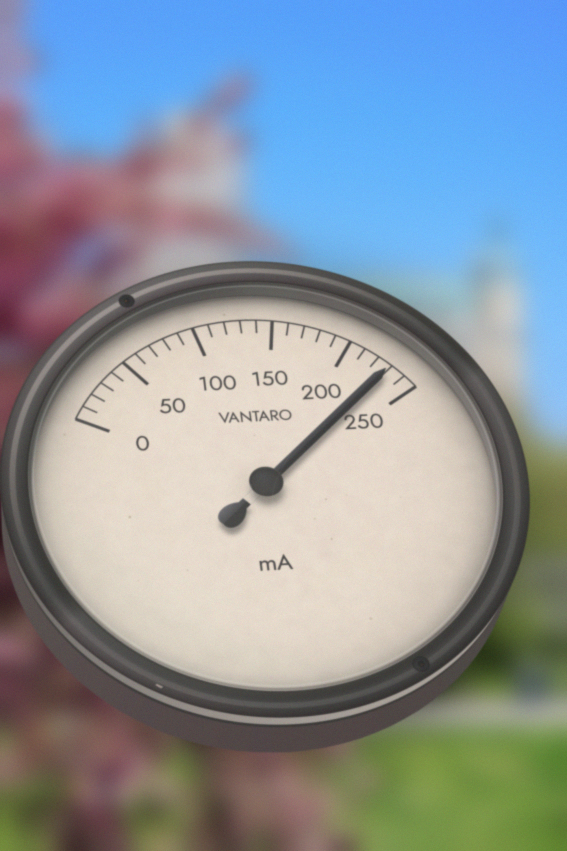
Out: 230
